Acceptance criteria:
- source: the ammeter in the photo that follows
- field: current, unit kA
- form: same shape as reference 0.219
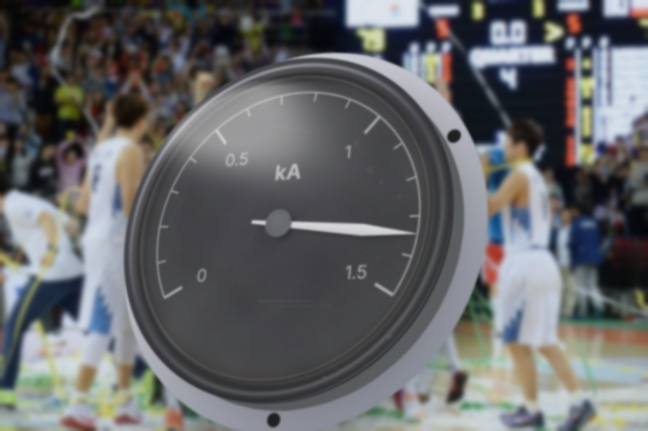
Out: 1.35
